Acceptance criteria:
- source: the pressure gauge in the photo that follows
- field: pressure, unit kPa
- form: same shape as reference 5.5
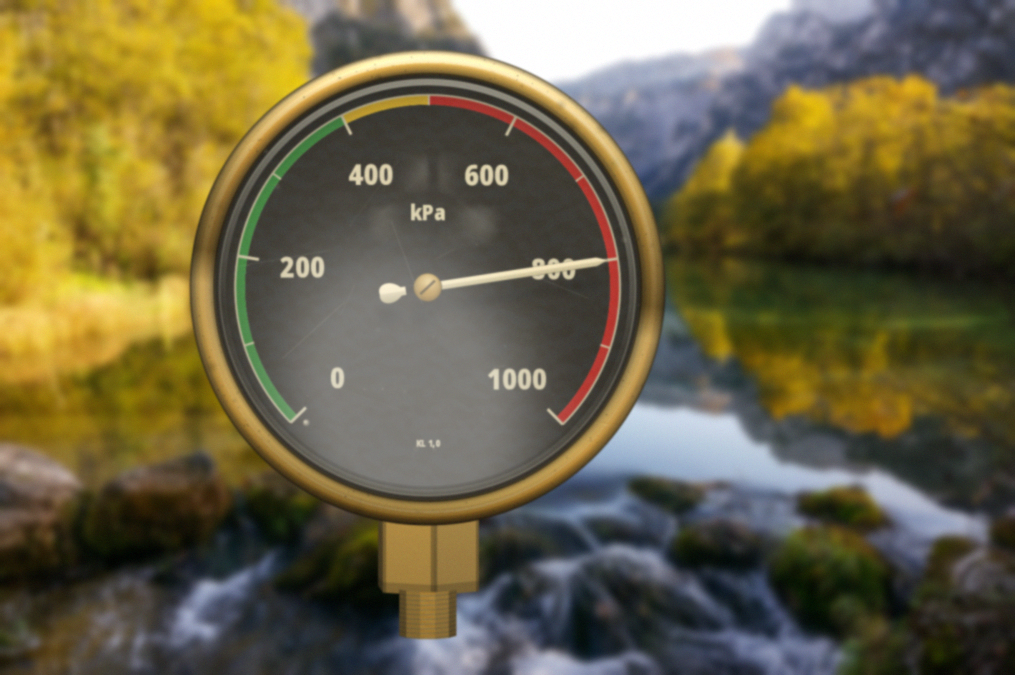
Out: 800
